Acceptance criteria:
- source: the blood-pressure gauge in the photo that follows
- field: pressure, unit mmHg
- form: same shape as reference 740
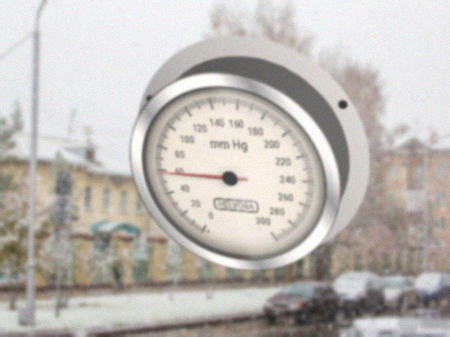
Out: 60
